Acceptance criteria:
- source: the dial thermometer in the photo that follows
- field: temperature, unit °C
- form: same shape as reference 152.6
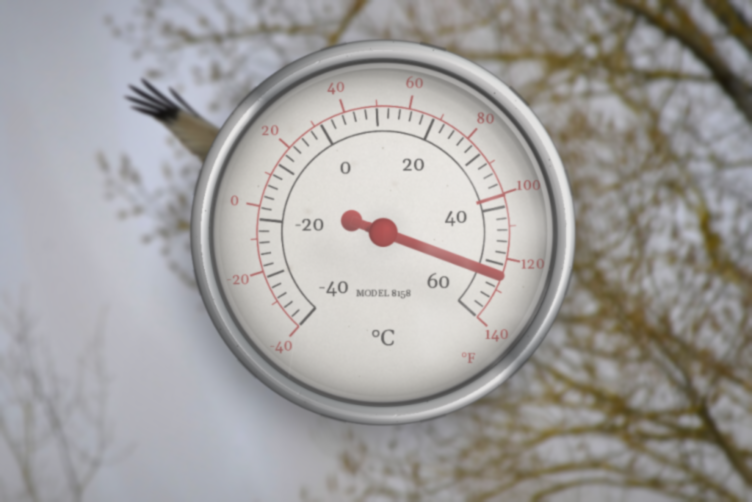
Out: 52
